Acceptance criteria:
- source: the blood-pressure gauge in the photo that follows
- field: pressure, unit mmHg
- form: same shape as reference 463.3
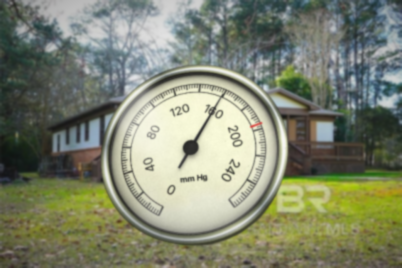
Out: 160
